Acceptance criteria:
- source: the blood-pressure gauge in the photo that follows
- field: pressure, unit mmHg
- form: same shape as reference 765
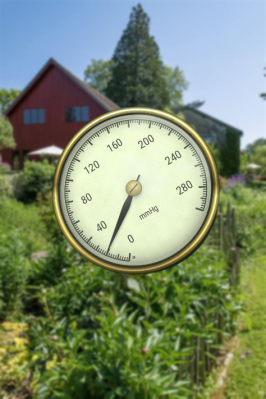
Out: 20
